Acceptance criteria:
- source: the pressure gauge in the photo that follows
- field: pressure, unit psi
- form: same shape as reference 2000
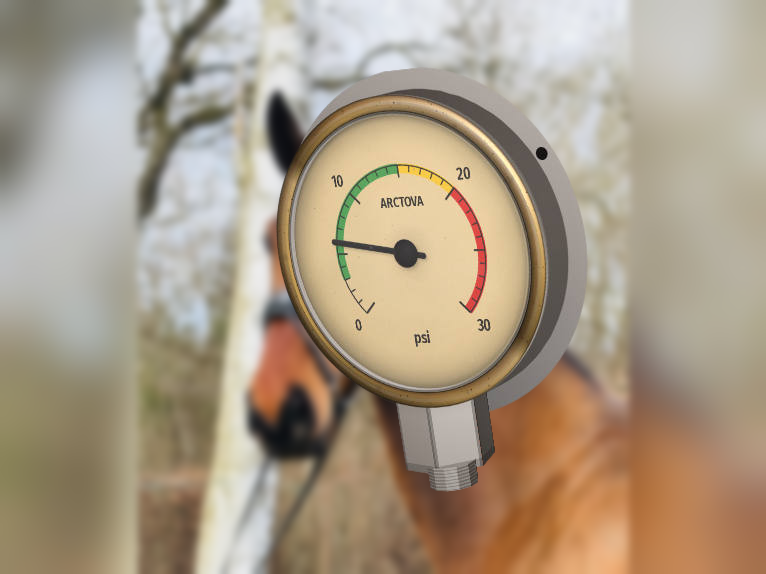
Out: 6
